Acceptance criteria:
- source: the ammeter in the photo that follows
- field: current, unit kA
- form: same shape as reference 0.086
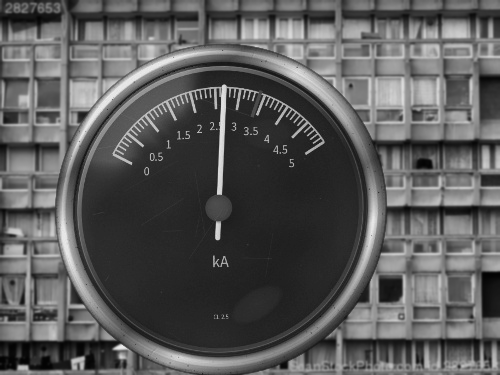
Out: 2.7
